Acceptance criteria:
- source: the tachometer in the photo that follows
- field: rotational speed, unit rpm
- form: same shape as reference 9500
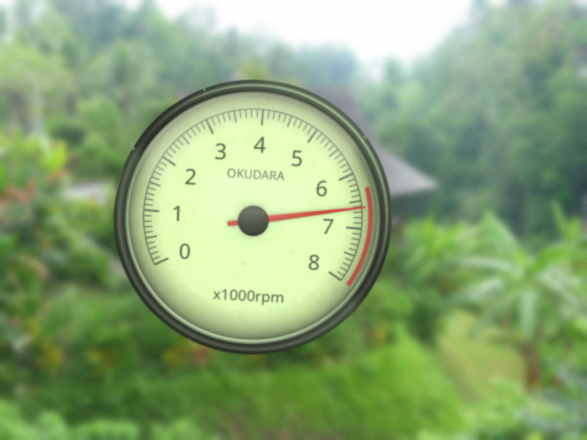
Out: 6600
